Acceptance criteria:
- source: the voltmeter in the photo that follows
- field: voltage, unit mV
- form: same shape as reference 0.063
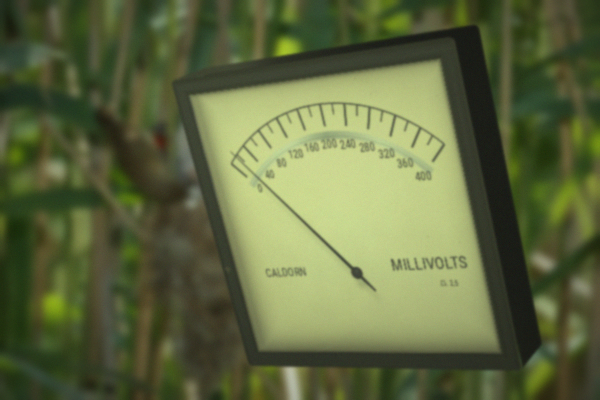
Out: 20
